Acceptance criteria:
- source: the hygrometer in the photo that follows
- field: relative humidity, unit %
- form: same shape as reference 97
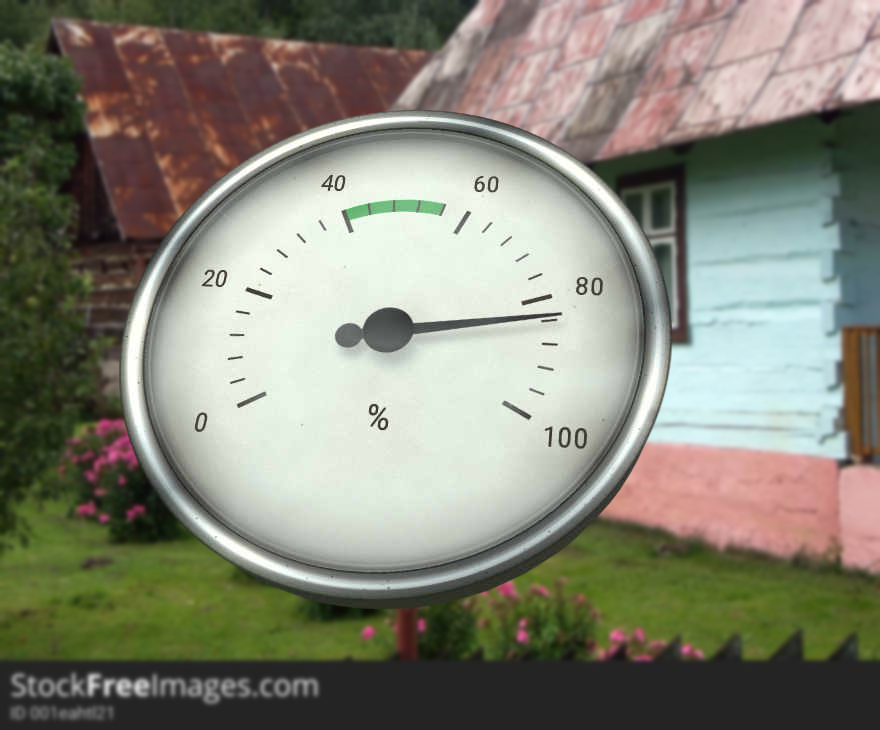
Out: 84
